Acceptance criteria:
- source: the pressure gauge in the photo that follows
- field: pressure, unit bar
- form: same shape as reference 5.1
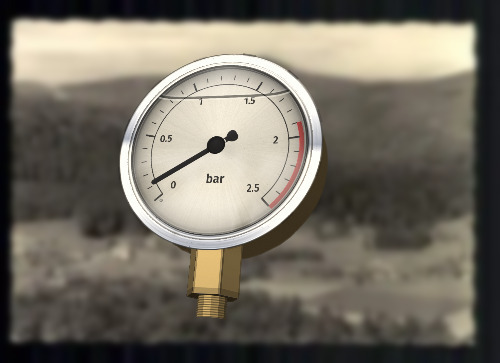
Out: 0.1
